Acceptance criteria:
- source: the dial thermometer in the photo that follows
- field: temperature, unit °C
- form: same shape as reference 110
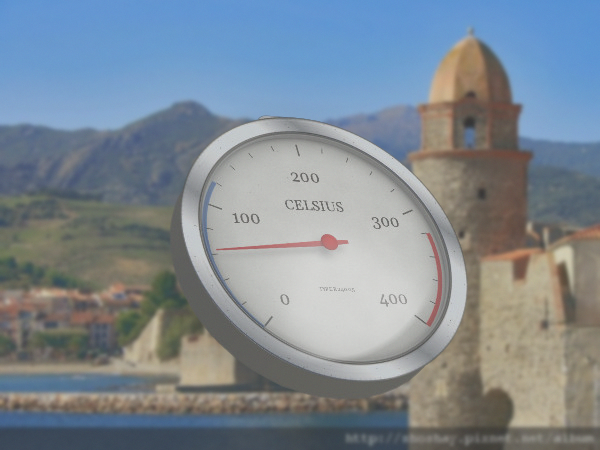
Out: 60
